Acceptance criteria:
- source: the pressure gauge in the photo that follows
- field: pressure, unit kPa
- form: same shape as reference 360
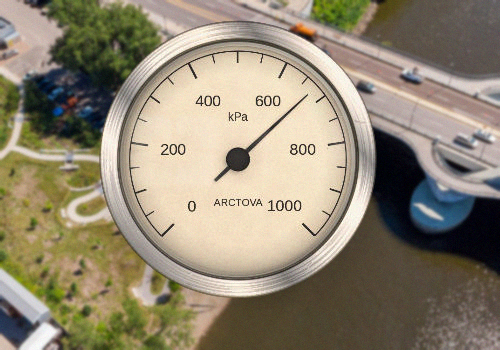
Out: 675
